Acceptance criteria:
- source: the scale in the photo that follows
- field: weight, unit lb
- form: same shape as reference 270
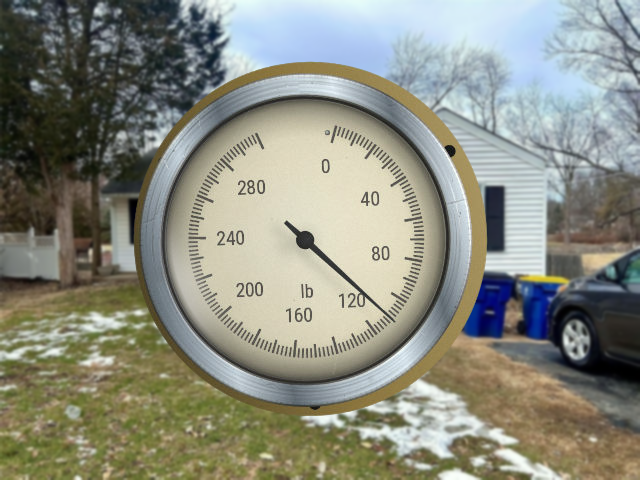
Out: 110
